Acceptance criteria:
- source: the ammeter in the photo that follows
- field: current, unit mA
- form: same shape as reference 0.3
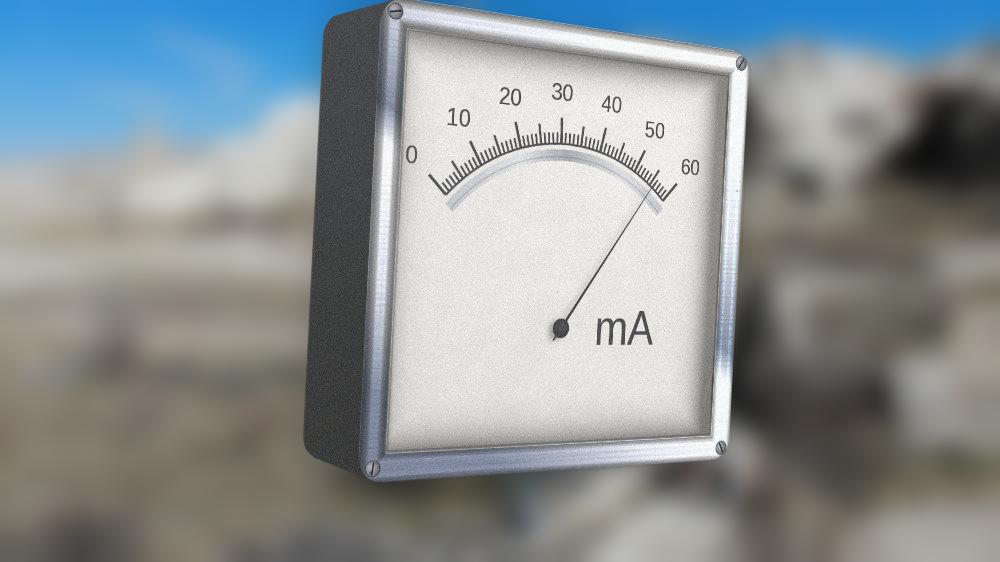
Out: 55
